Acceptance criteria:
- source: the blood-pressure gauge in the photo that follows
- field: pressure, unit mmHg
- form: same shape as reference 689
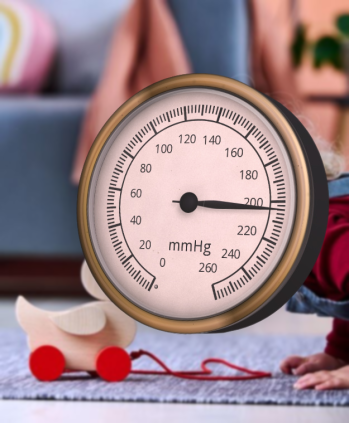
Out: 204
